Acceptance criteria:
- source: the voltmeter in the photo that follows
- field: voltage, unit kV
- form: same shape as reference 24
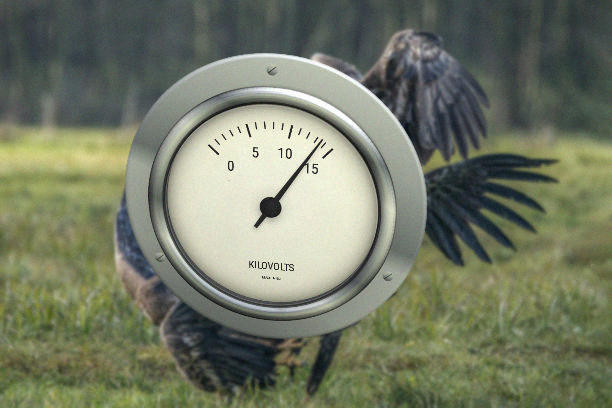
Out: 13.5
